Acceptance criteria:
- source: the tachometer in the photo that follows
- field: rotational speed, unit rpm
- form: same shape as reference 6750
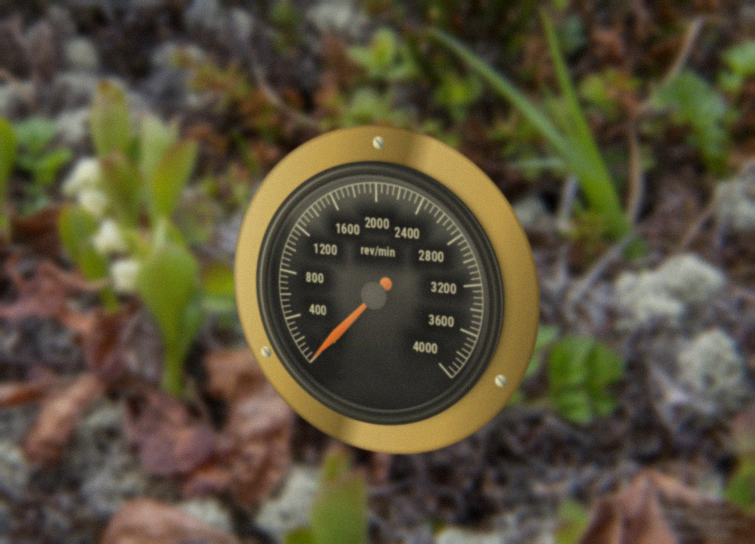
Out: 0
